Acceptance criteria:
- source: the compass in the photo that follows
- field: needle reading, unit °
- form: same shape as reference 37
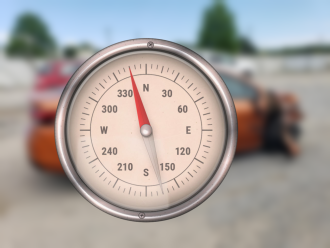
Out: 345
